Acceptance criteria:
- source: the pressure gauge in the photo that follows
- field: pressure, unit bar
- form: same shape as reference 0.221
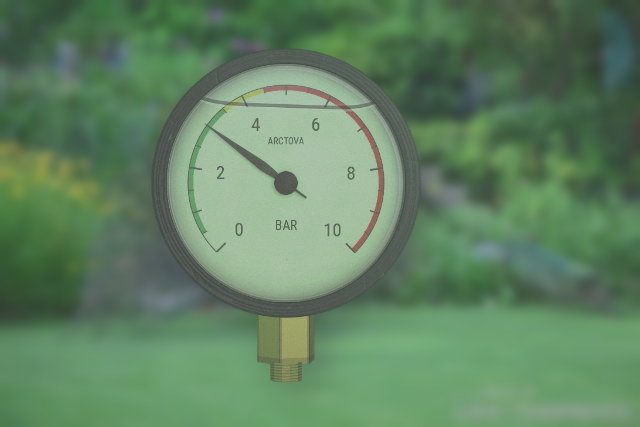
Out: 3
